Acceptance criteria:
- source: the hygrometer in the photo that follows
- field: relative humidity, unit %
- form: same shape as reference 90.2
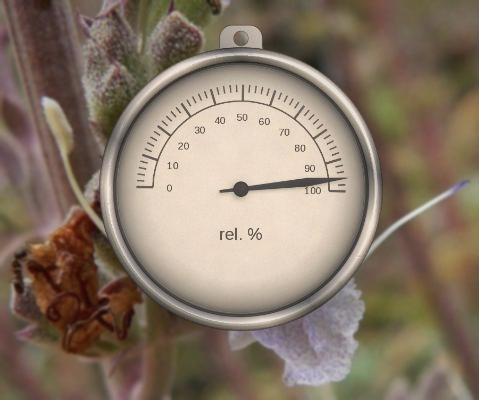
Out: 96
